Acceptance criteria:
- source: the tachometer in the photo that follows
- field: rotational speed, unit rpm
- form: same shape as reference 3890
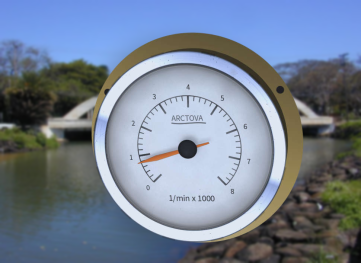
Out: 800
